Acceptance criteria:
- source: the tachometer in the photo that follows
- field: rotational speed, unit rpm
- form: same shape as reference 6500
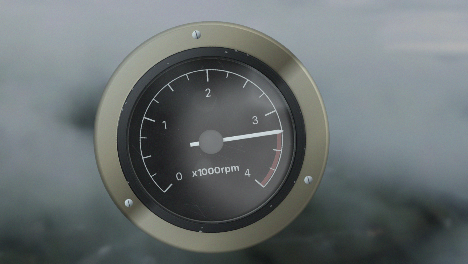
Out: 3250
